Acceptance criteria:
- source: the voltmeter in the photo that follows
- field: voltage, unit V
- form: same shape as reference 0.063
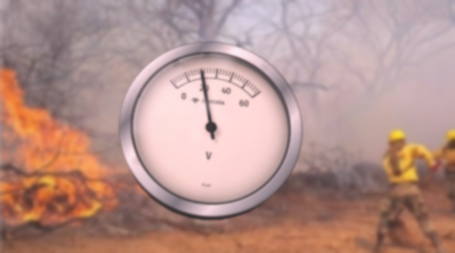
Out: 20
